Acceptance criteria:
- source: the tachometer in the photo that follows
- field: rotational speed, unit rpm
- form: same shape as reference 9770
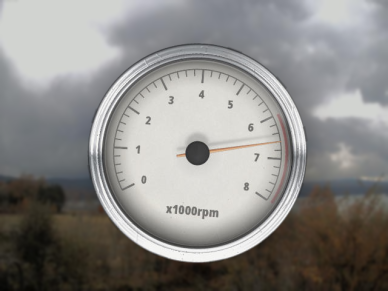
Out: 6600
